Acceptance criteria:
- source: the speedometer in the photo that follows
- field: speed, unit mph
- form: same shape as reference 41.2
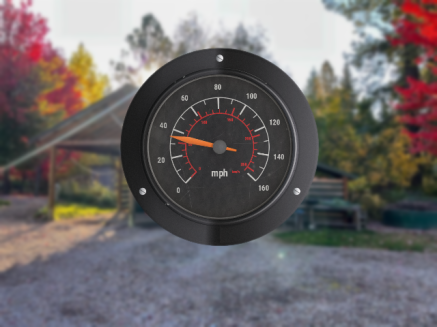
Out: 35
